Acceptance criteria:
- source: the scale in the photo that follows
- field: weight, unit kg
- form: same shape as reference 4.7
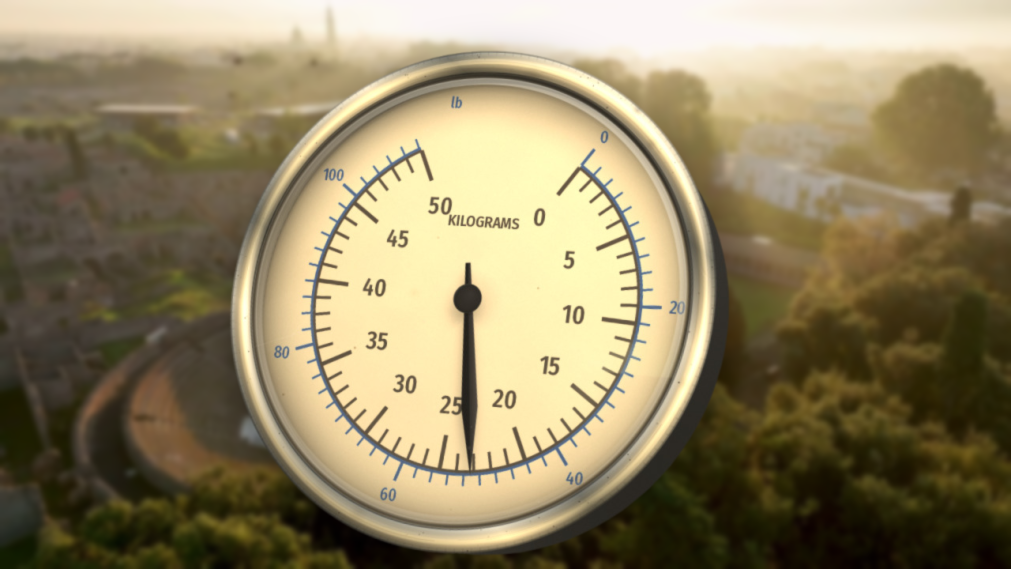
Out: 23
